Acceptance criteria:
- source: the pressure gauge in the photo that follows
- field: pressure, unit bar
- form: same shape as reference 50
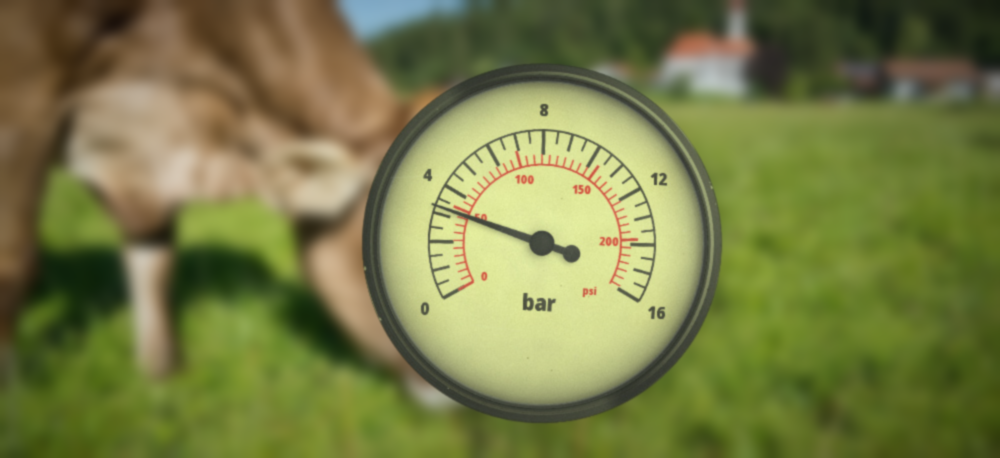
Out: 3.25
